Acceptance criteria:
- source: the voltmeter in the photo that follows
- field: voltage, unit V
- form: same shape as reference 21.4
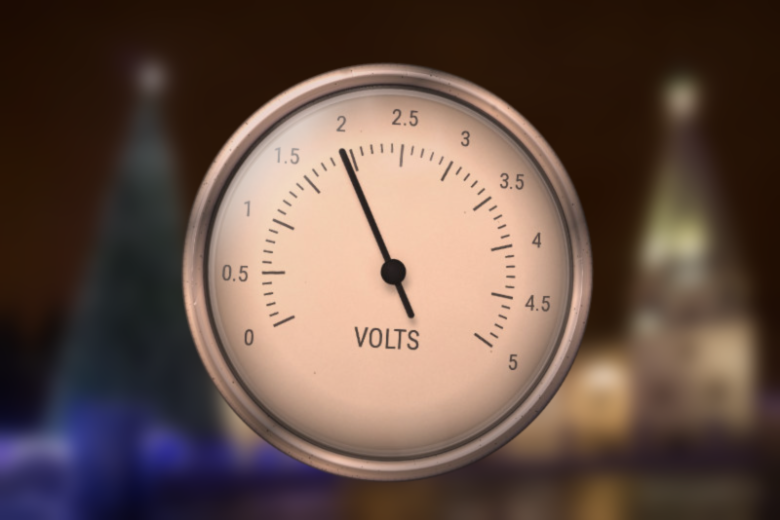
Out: 1.9
